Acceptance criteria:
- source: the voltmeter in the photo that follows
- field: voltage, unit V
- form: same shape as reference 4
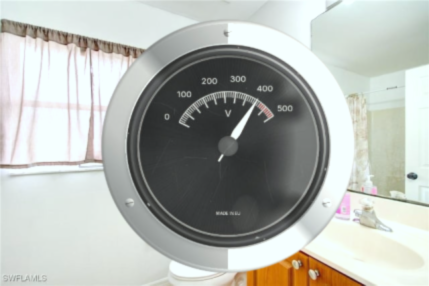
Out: 400
